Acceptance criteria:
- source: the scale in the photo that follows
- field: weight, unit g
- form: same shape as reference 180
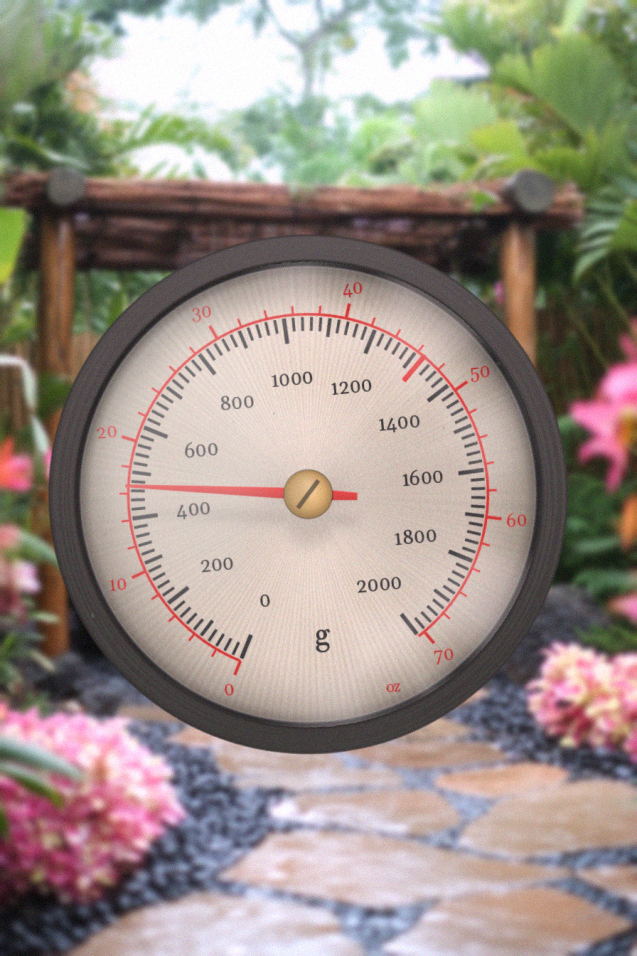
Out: 470
